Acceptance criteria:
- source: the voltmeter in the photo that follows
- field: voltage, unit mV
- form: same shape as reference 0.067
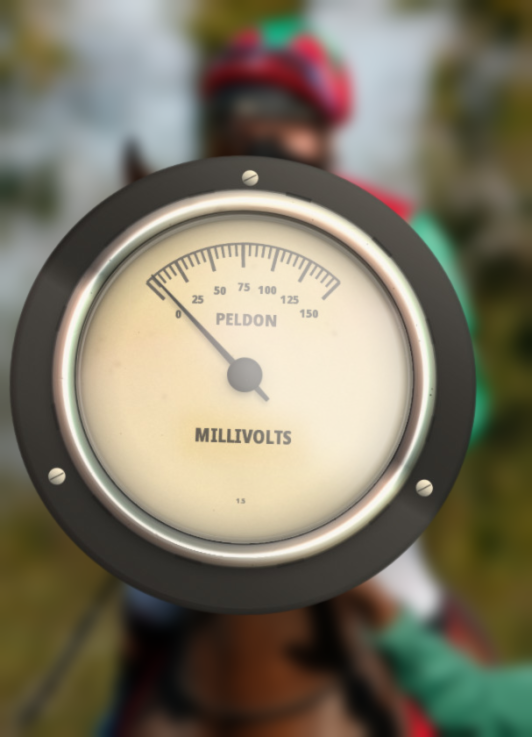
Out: 5
